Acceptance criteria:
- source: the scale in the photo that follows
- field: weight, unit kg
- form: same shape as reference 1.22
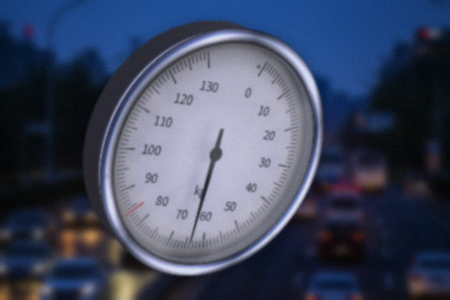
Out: 65
